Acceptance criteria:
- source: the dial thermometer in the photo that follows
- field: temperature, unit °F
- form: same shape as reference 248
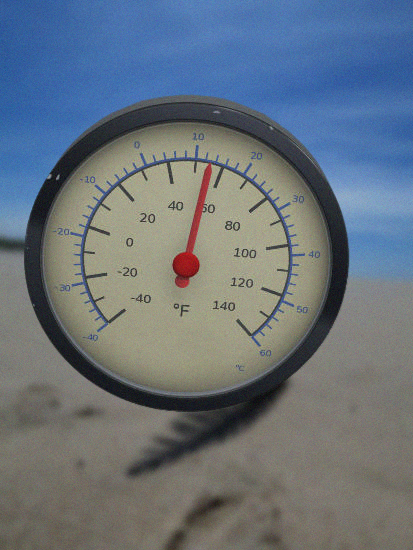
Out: 55
